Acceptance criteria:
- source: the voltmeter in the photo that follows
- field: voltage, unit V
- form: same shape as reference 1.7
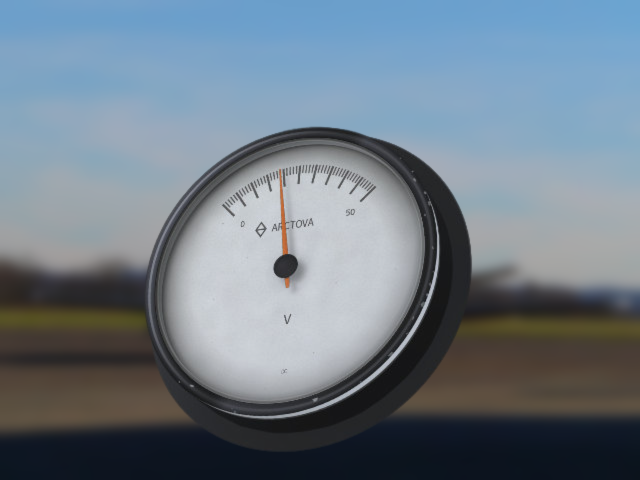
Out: 20
